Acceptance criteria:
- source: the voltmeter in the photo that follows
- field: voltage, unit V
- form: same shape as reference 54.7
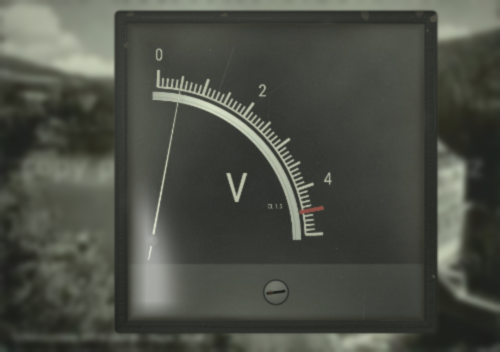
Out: 0.5
